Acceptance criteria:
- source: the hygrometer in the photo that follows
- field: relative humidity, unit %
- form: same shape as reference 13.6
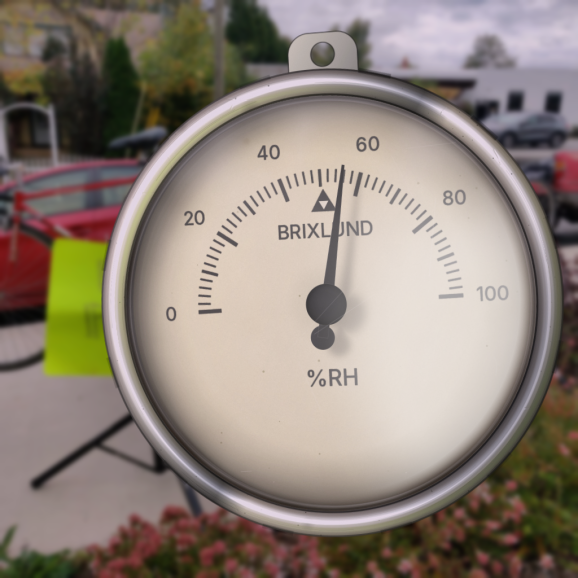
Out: 56
